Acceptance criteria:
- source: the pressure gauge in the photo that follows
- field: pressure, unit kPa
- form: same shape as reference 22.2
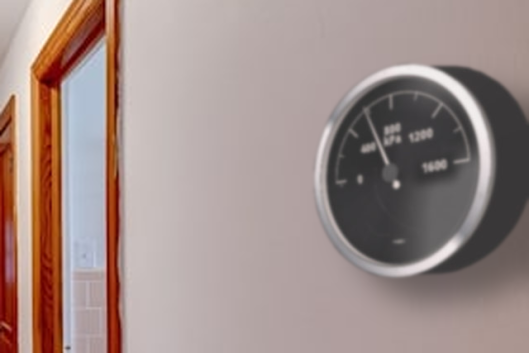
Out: 600
